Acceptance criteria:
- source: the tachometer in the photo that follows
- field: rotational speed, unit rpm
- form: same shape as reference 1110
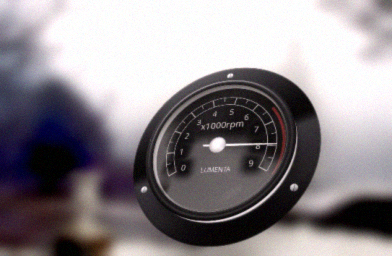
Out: 8000
